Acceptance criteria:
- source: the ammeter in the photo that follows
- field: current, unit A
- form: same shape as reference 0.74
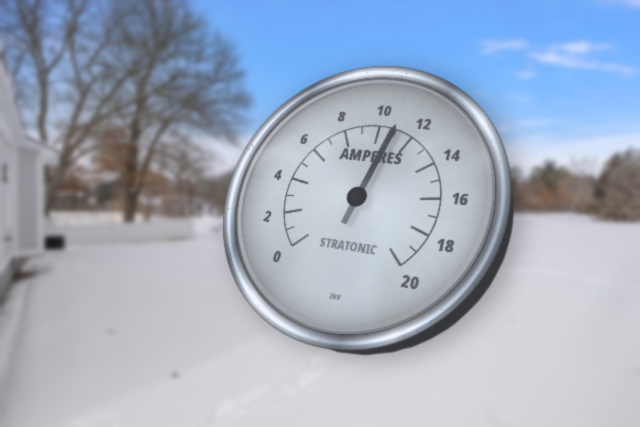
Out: 11
